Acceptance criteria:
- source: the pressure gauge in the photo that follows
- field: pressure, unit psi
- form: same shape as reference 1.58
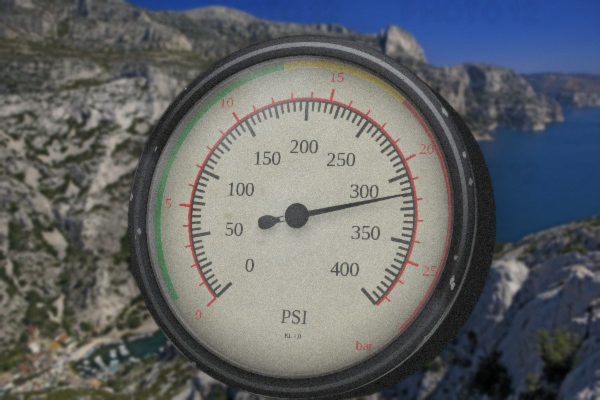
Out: 315
